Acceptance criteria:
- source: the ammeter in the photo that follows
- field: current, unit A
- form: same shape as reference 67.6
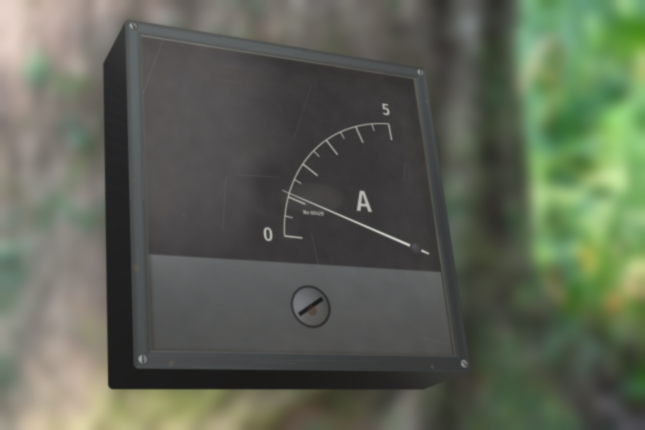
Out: 1
